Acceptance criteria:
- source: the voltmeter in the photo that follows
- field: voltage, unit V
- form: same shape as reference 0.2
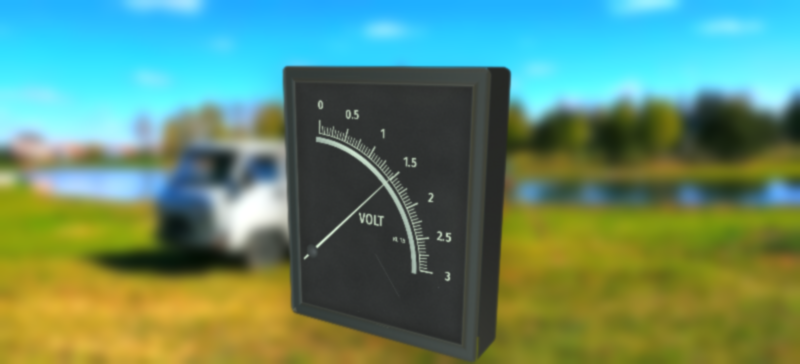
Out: 1.5
